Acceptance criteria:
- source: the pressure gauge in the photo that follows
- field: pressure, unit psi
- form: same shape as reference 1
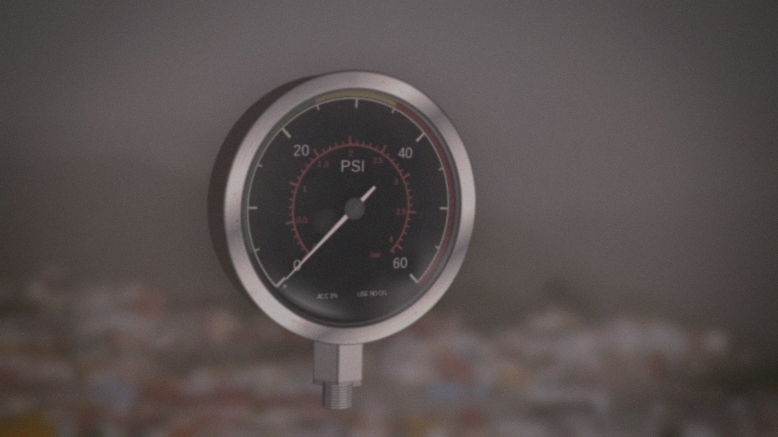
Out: 0
